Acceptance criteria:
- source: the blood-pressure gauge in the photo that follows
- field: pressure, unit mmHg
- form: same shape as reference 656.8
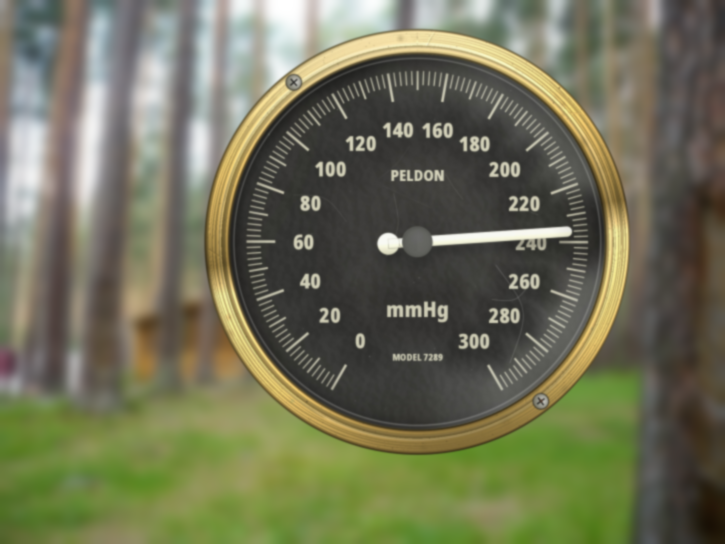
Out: 236
